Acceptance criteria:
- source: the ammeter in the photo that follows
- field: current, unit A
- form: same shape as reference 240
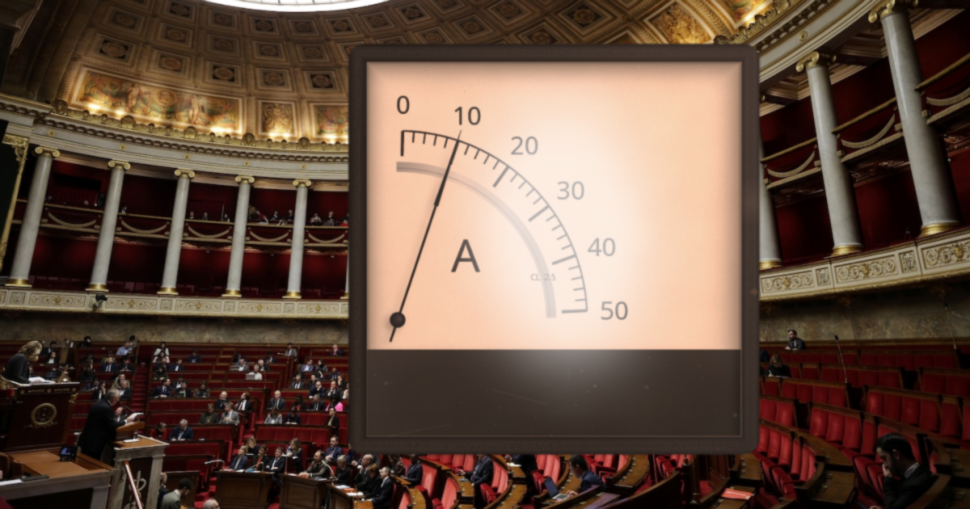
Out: 10
